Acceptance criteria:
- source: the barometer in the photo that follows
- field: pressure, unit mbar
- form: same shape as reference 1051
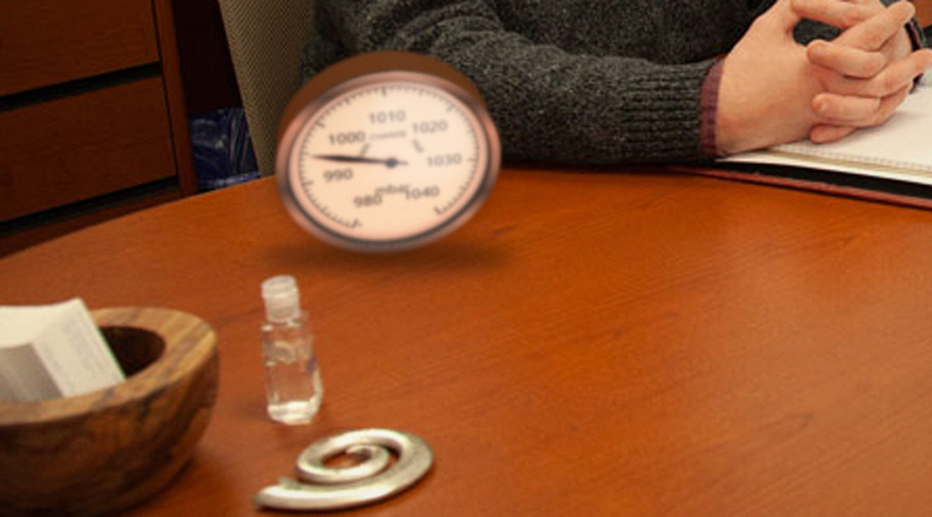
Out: 995
